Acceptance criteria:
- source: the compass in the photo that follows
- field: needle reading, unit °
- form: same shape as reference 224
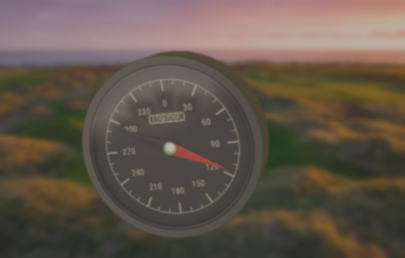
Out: 115
